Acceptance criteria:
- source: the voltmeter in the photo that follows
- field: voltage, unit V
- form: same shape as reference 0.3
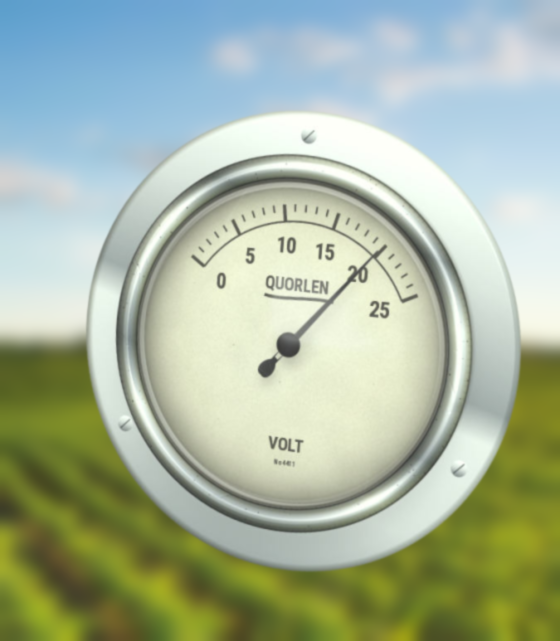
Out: 20
